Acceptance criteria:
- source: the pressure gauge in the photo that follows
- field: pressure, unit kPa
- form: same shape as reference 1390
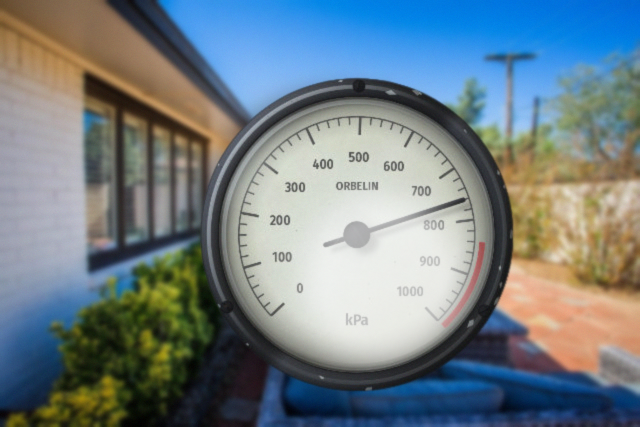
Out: 760
